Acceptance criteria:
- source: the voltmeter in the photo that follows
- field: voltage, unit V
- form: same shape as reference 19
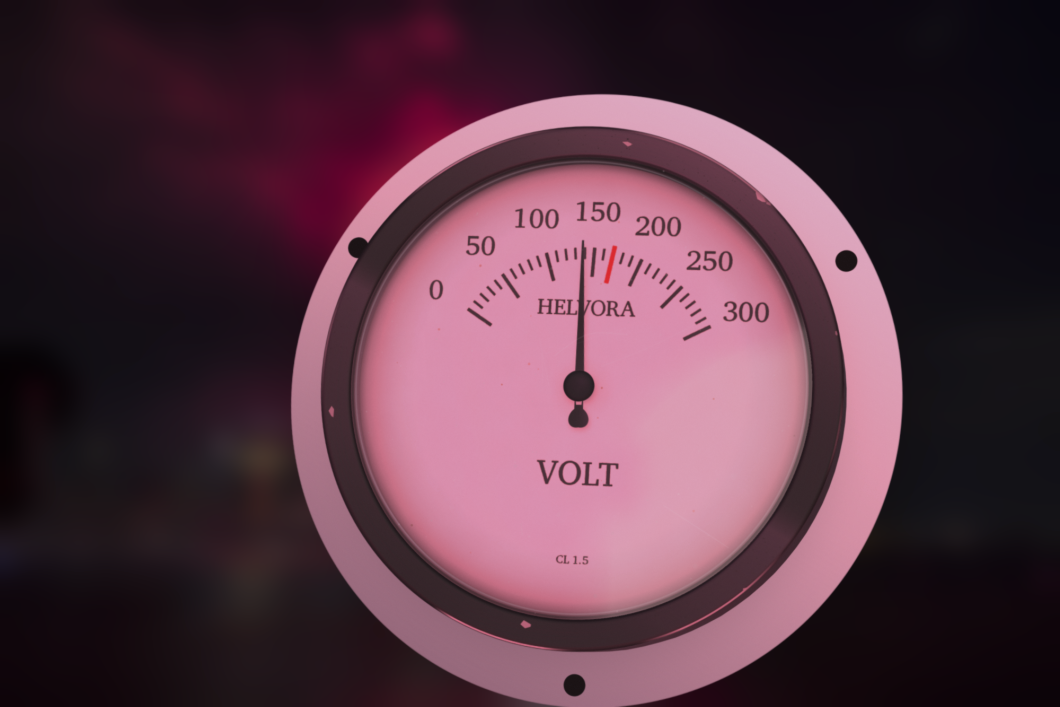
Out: 140
